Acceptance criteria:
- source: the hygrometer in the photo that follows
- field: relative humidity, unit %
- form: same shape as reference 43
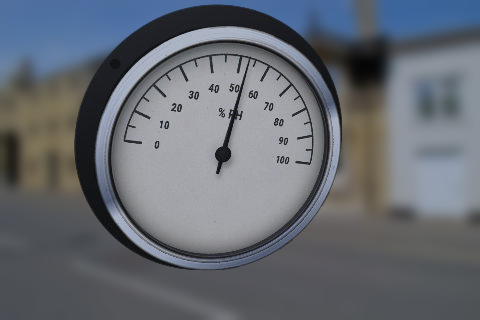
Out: 52.5
